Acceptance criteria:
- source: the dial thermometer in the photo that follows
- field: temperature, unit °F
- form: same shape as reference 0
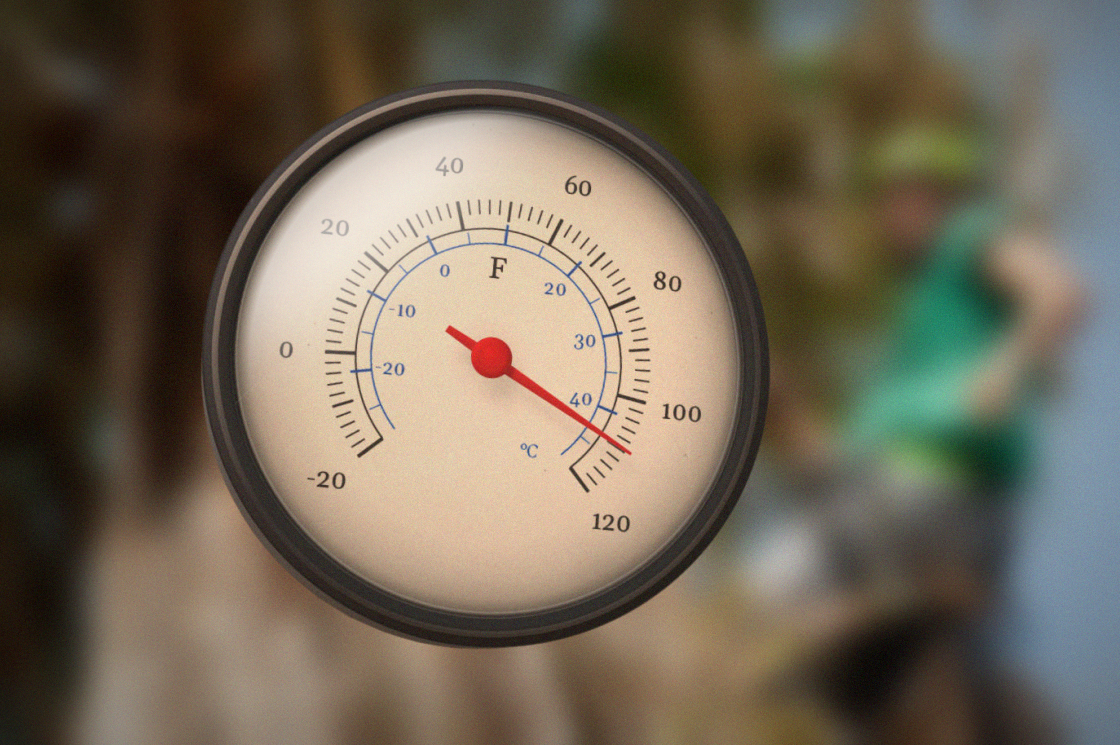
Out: 110
